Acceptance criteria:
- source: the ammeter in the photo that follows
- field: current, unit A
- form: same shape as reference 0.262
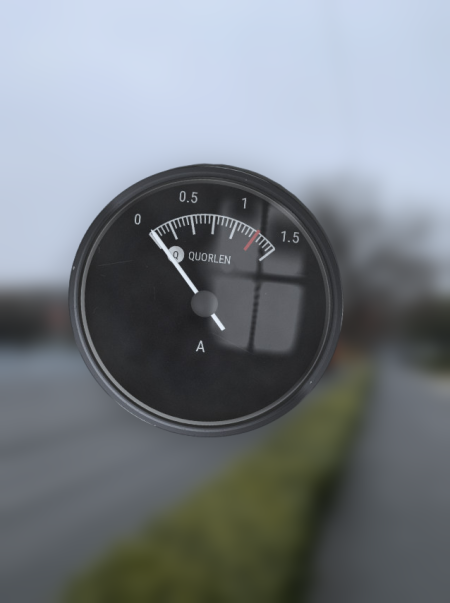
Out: 0.05
